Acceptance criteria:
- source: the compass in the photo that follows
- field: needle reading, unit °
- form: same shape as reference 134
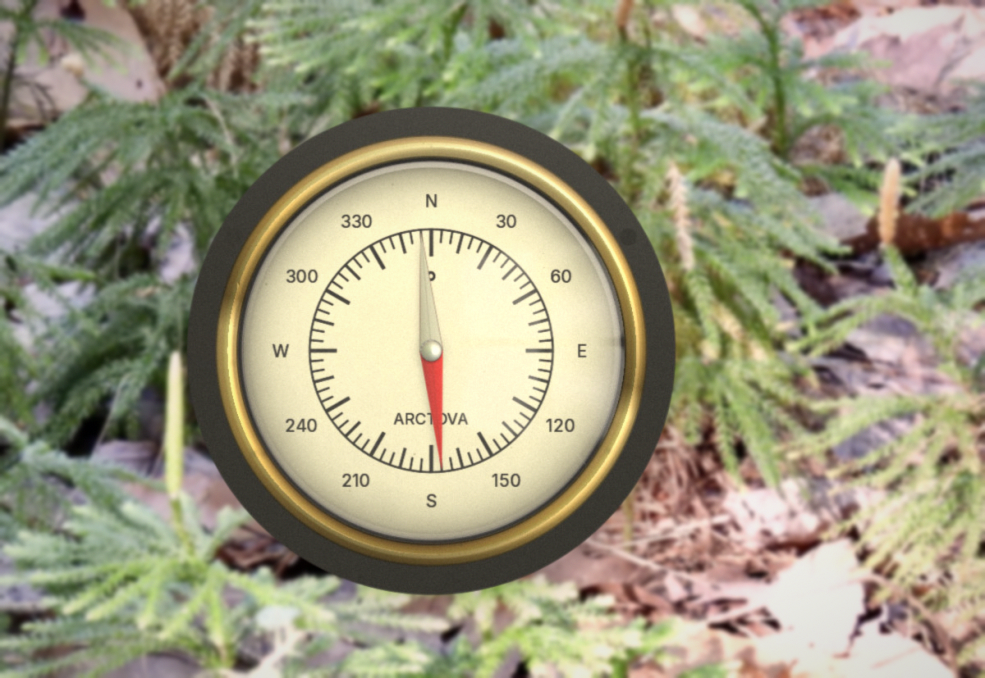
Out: 175
